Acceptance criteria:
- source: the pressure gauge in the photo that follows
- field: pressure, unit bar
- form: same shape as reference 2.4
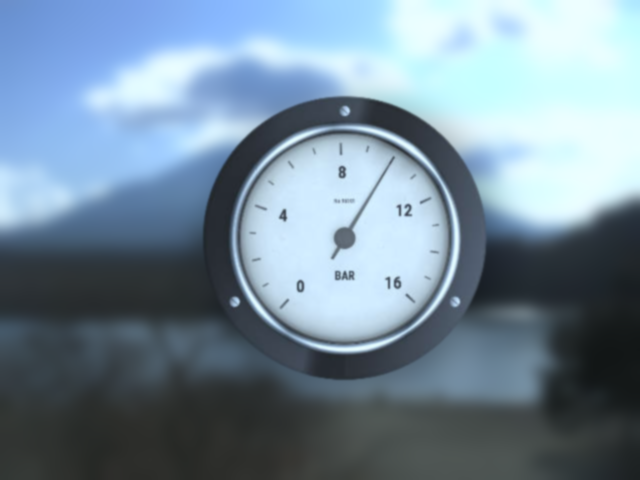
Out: 10
